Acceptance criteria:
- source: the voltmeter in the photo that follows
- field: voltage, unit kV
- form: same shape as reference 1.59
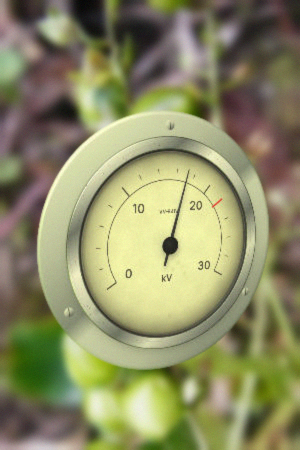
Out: 17
